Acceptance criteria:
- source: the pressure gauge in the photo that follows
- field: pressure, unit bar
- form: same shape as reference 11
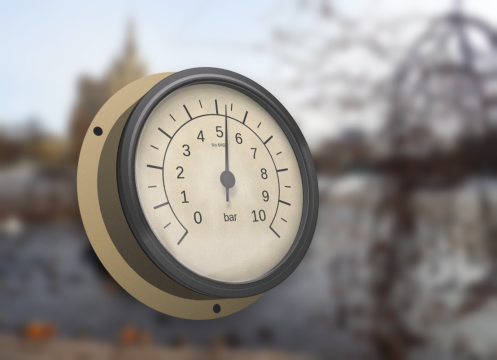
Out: 5.25
